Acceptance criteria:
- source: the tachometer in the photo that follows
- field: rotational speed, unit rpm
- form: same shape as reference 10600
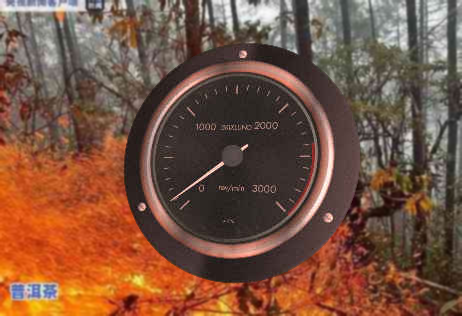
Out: 100
